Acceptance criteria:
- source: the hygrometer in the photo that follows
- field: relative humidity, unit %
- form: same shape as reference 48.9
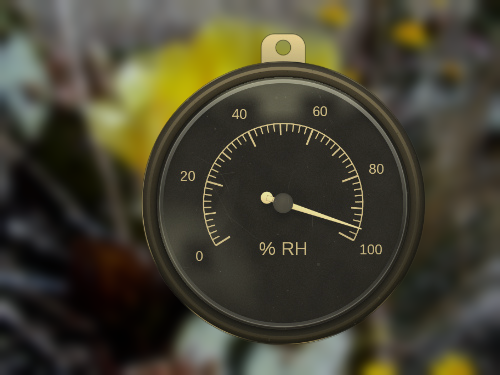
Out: 96
